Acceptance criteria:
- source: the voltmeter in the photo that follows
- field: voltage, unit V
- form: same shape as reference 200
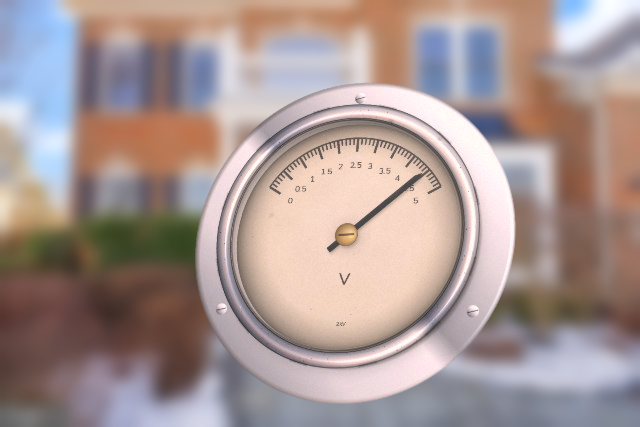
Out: 4.5
